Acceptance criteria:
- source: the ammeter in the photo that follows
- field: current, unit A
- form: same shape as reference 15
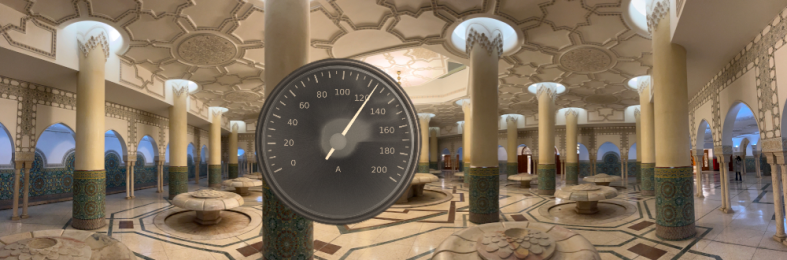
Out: 125
